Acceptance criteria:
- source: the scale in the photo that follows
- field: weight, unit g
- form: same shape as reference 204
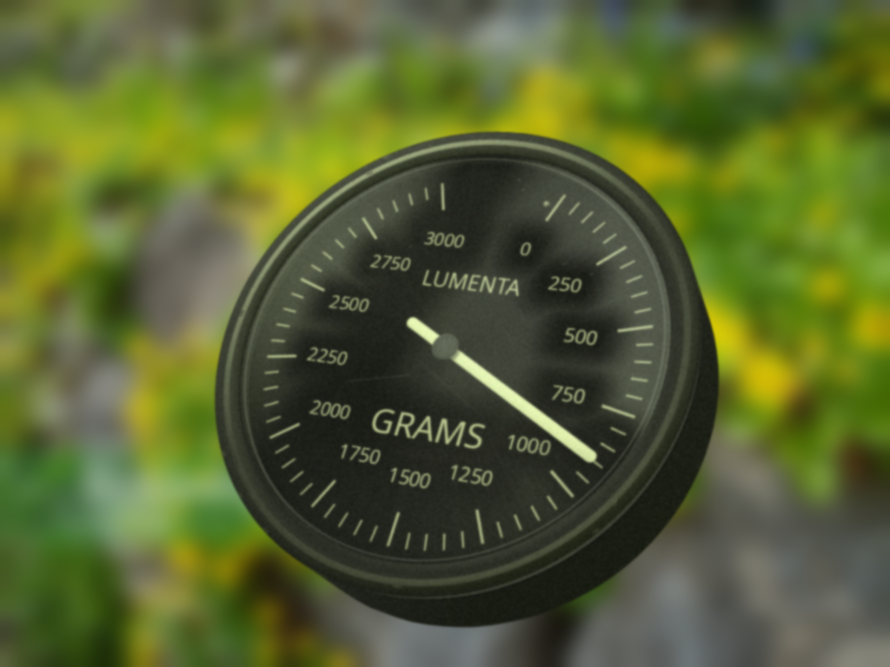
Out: 900
